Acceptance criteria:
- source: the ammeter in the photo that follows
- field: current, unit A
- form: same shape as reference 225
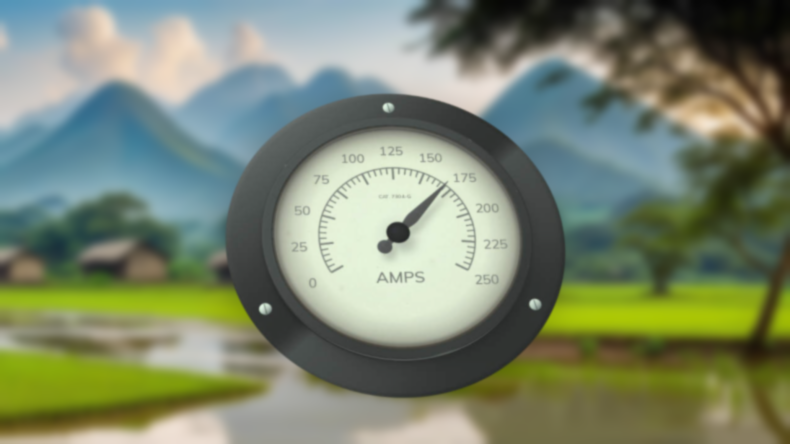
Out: 170
